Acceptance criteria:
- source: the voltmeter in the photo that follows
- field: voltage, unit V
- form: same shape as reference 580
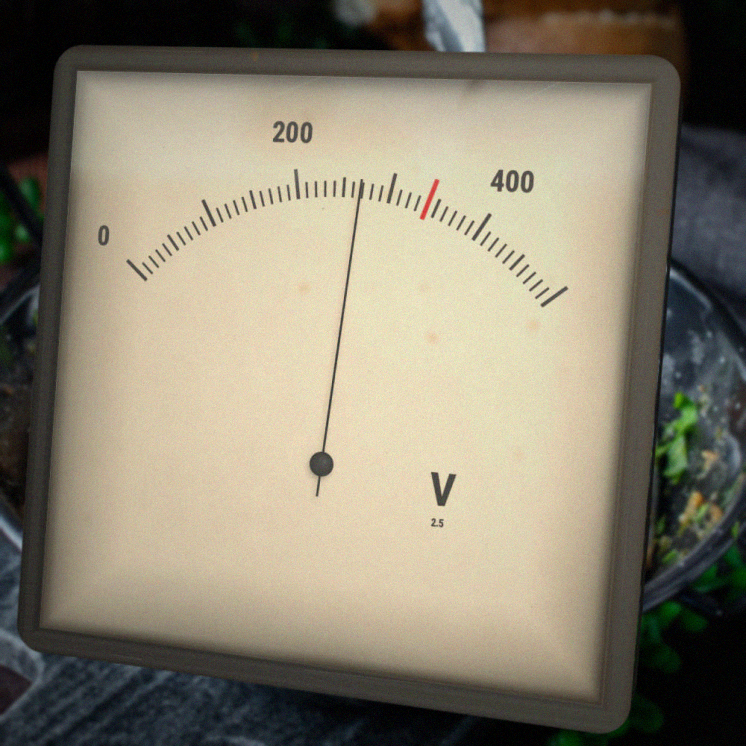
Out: 270
